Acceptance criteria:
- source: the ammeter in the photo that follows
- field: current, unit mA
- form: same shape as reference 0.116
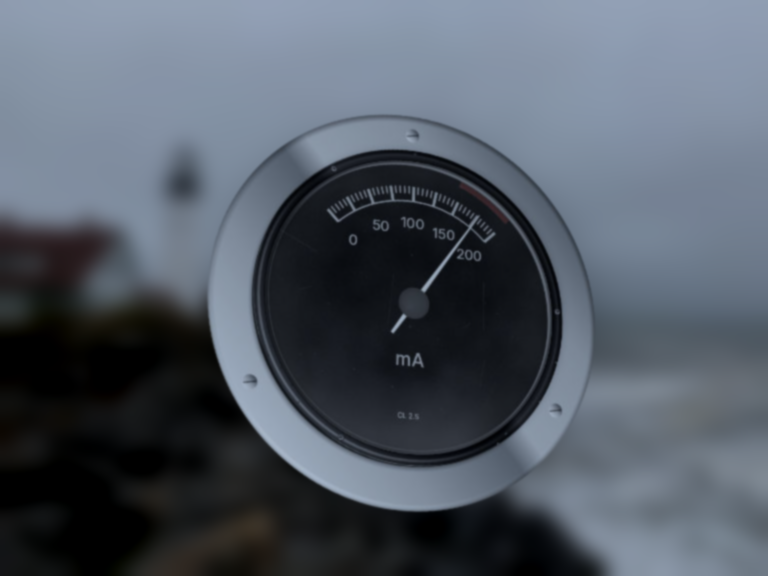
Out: 175
